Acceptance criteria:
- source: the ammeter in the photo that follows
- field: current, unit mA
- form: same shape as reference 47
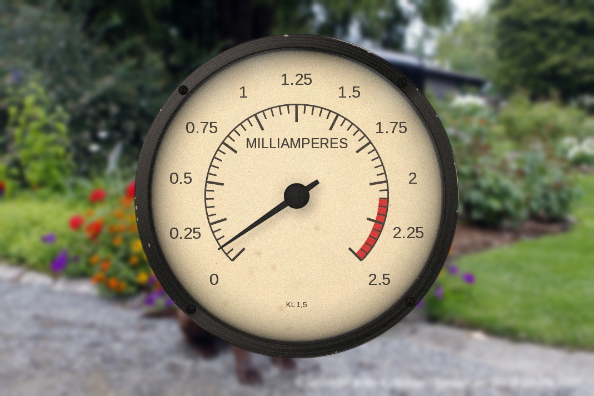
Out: 0.1
